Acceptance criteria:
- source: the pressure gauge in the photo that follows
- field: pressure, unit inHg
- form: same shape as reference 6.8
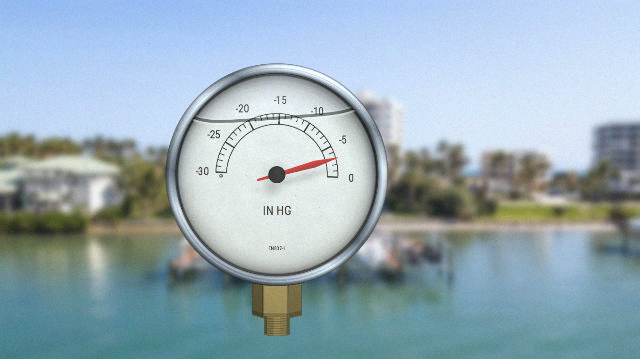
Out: -3
